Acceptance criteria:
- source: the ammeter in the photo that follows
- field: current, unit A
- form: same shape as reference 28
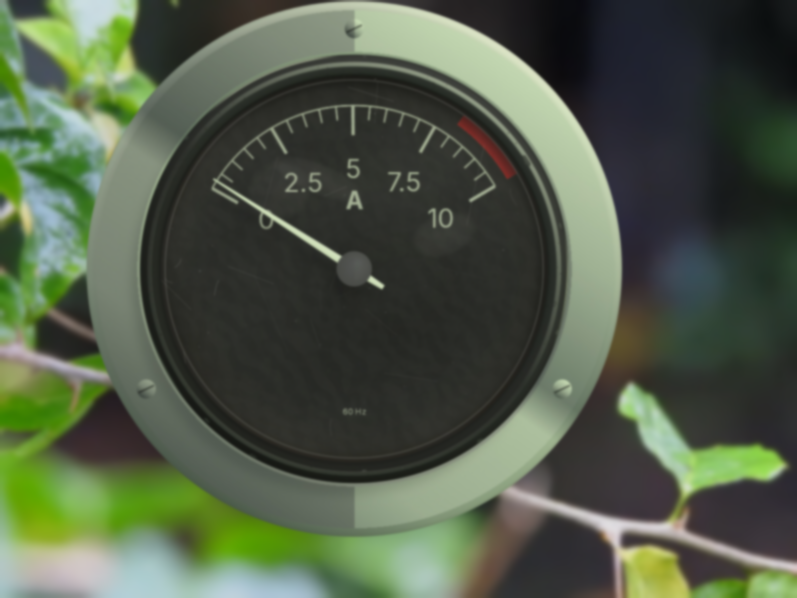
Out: 0.25
